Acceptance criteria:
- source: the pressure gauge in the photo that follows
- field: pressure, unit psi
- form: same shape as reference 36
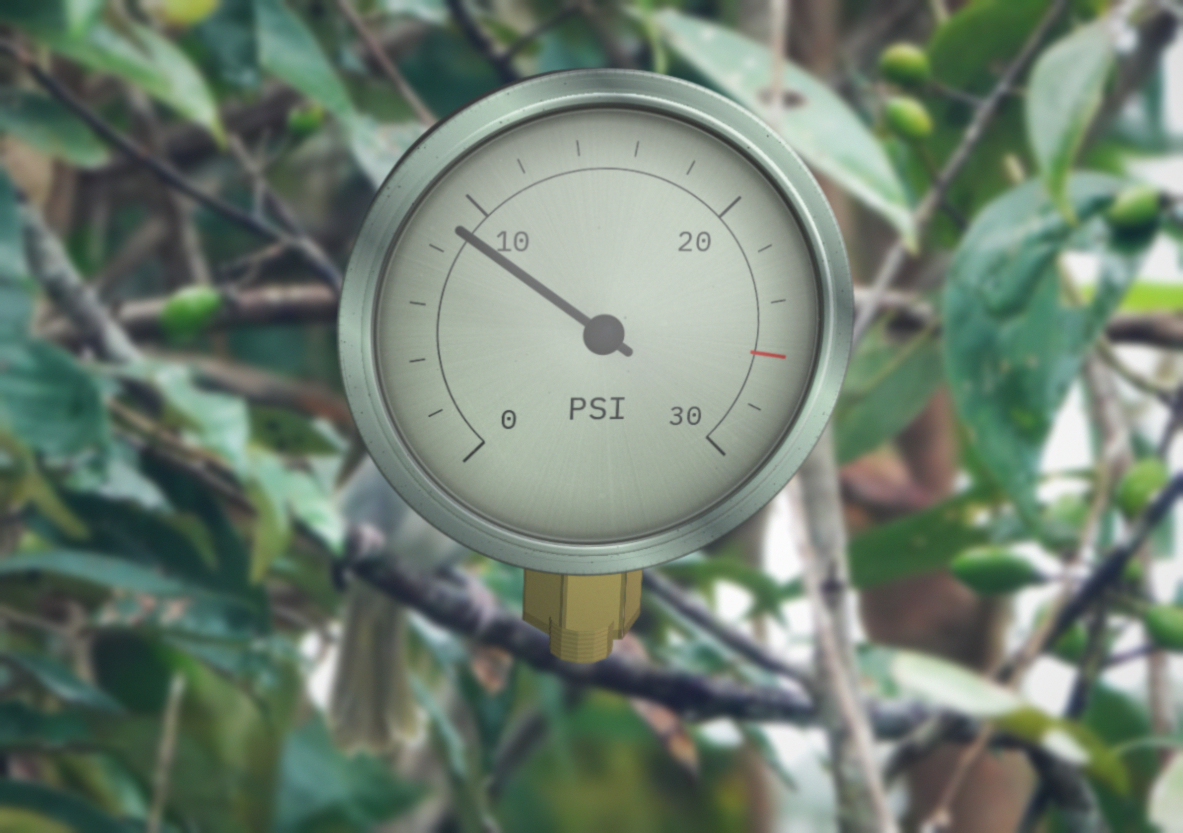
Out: 9
